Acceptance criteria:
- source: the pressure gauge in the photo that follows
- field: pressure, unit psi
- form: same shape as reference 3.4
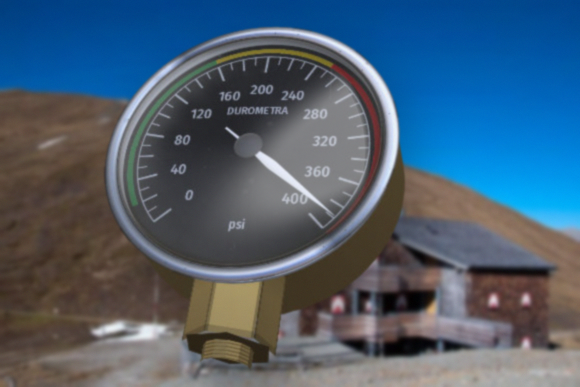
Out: 390
